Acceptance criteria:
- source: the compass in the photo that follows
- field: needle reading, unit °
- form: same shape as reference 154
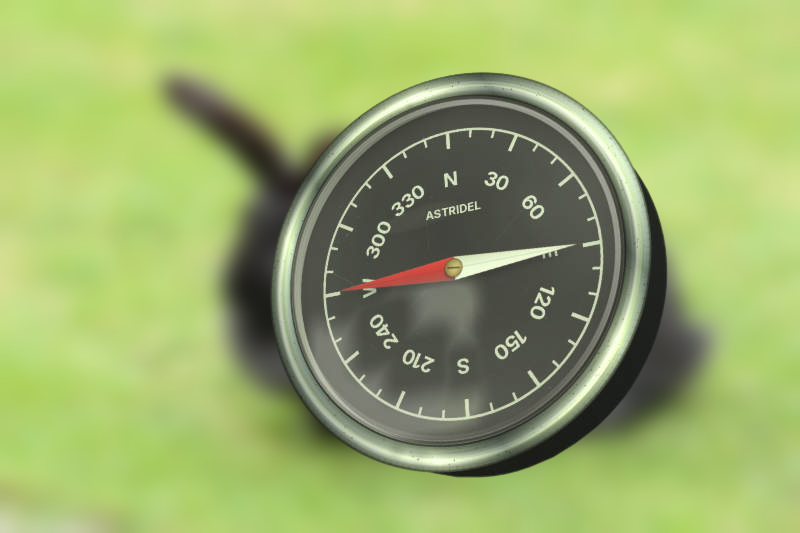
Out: 270
